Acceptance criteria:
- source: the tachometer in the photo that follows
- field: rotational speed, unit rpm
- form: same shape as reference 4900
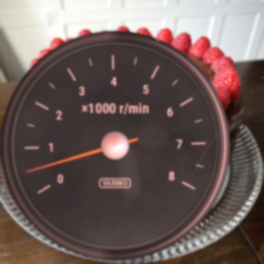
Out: 500
